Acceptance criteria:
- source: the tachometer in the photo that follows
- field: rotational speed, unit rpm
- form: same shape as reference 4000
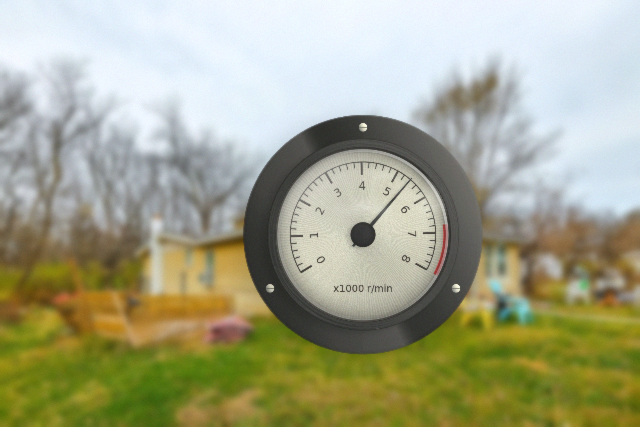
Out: 5400
